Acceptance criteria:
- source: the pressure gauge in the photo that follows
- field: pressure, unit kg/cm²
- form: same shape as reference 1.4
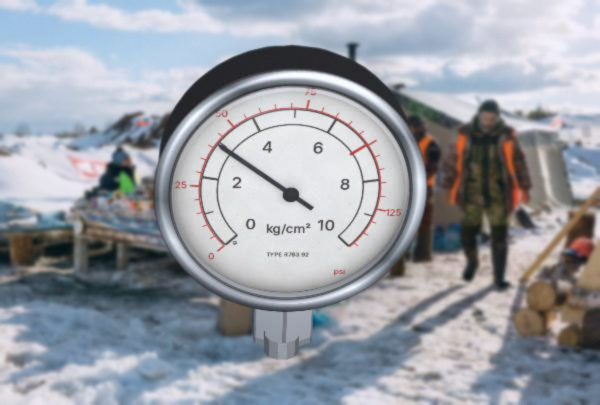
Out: 3
